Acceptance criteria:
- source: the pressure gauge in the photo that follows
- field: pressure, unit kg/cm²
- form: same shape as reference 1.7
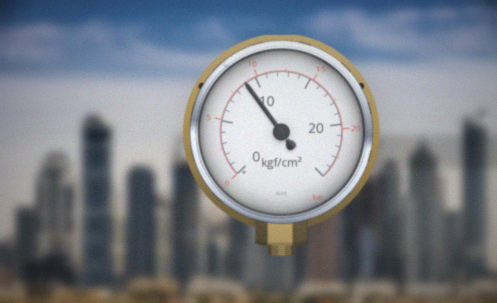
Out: 9
